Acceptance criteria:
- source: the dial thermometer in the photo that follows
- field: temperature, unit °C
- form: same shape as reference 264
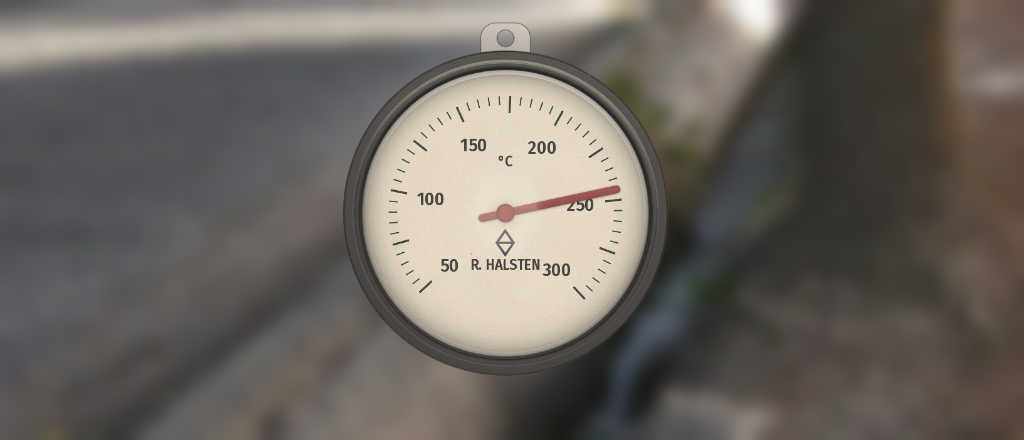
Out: 245
